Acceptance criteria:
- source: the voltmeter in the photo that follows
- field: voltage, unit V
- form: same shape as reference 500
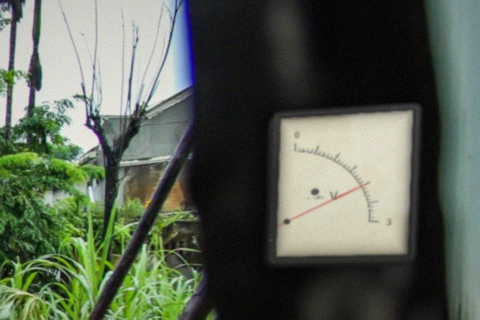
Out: 2
